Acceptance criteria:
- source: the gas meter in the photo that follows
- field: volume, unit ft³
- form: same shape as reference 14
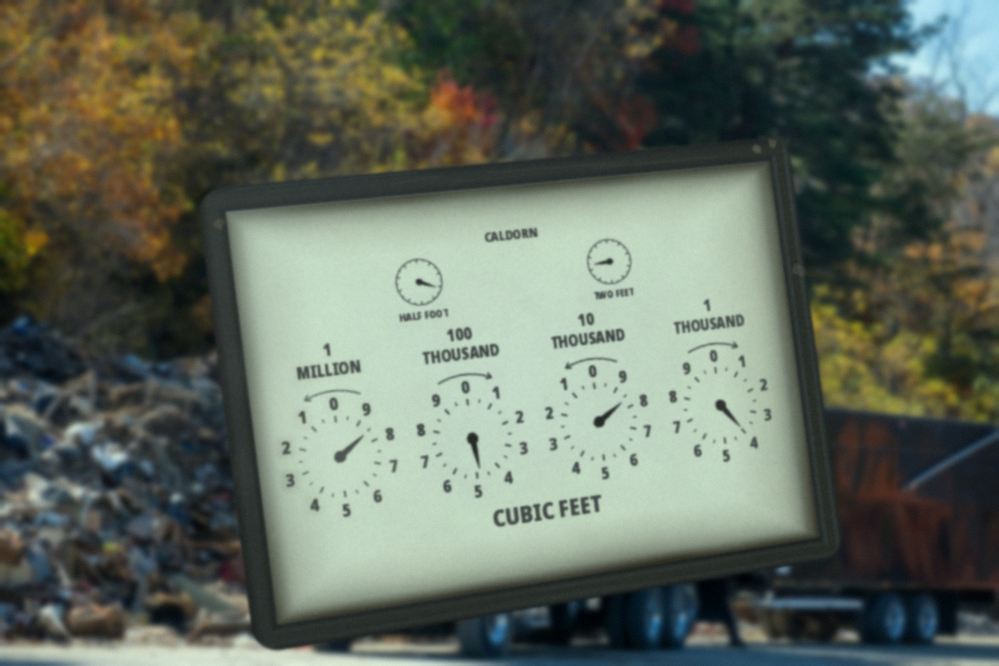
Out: 848400
